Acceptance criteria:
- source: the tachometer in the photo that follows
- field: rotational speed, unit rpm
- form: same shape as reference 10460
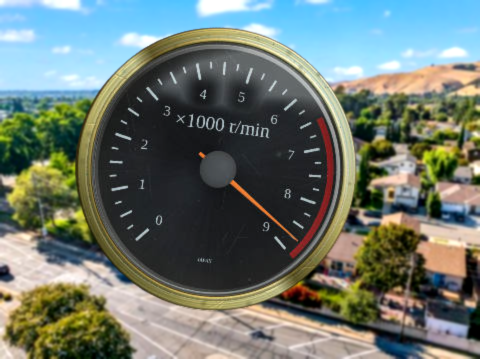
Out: 8750
